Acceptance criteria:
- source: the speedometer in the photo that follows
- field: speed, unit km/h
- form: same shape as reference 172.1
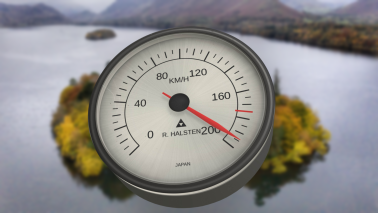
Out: 195
